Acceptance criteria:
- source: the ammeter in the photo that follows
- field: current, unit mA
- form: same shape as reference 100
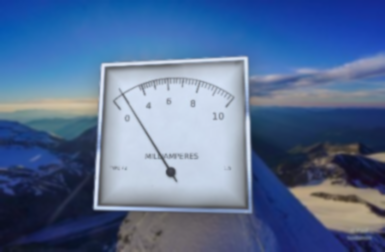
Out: 2
